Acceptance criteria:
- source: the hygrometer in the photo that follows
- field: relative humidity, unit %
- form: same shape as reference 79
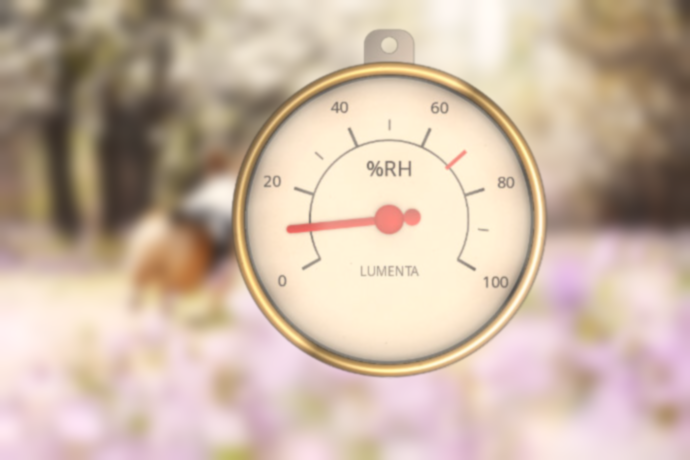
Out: 10
